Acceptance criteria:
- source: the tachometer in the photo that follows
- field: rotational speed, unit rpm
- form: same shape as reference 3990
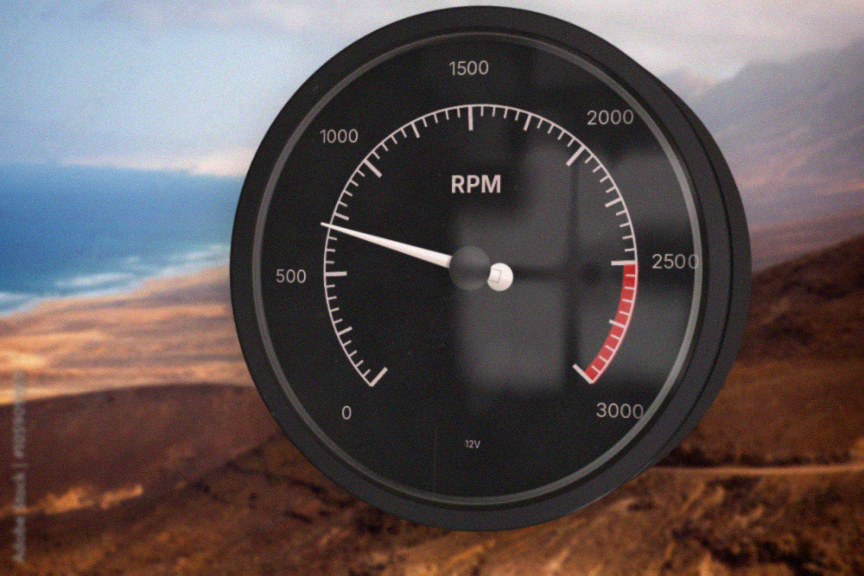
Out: 700
